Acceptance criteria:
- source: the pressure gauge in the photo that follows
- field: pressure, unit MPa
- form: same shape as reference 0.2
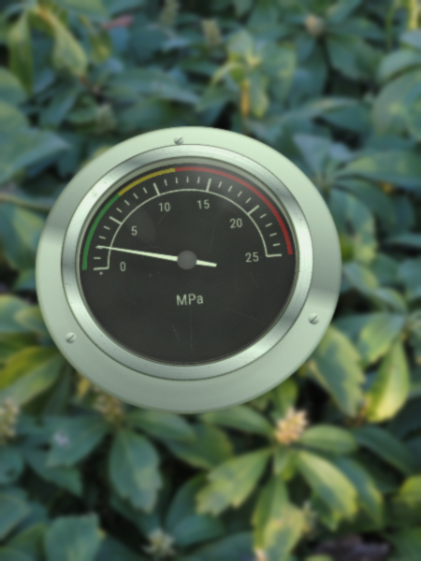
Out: 2
